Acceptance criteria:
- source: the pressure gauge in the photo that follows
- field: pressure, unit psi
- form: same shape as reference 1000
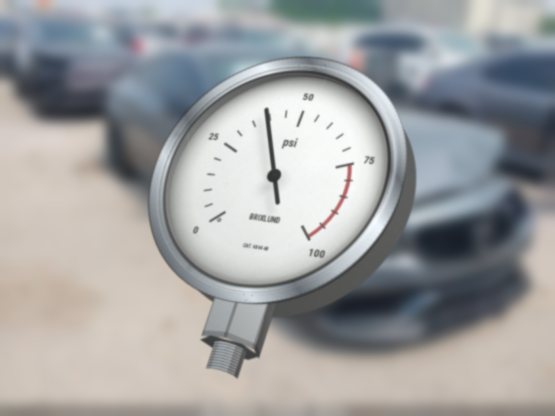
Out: 40
